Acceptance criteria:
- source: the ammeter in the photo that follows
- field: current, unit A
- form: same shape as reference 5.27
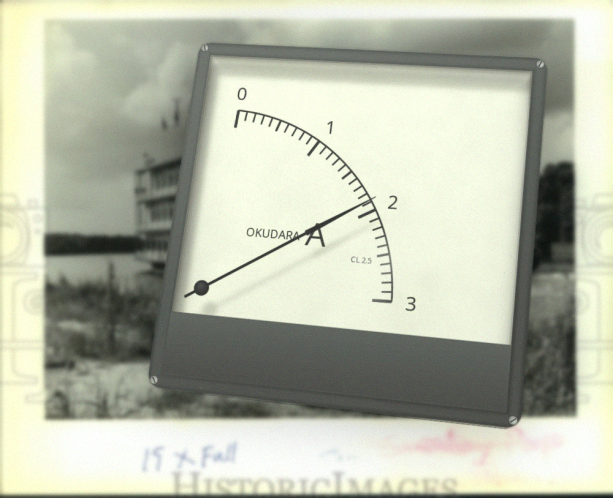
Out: 1.9
